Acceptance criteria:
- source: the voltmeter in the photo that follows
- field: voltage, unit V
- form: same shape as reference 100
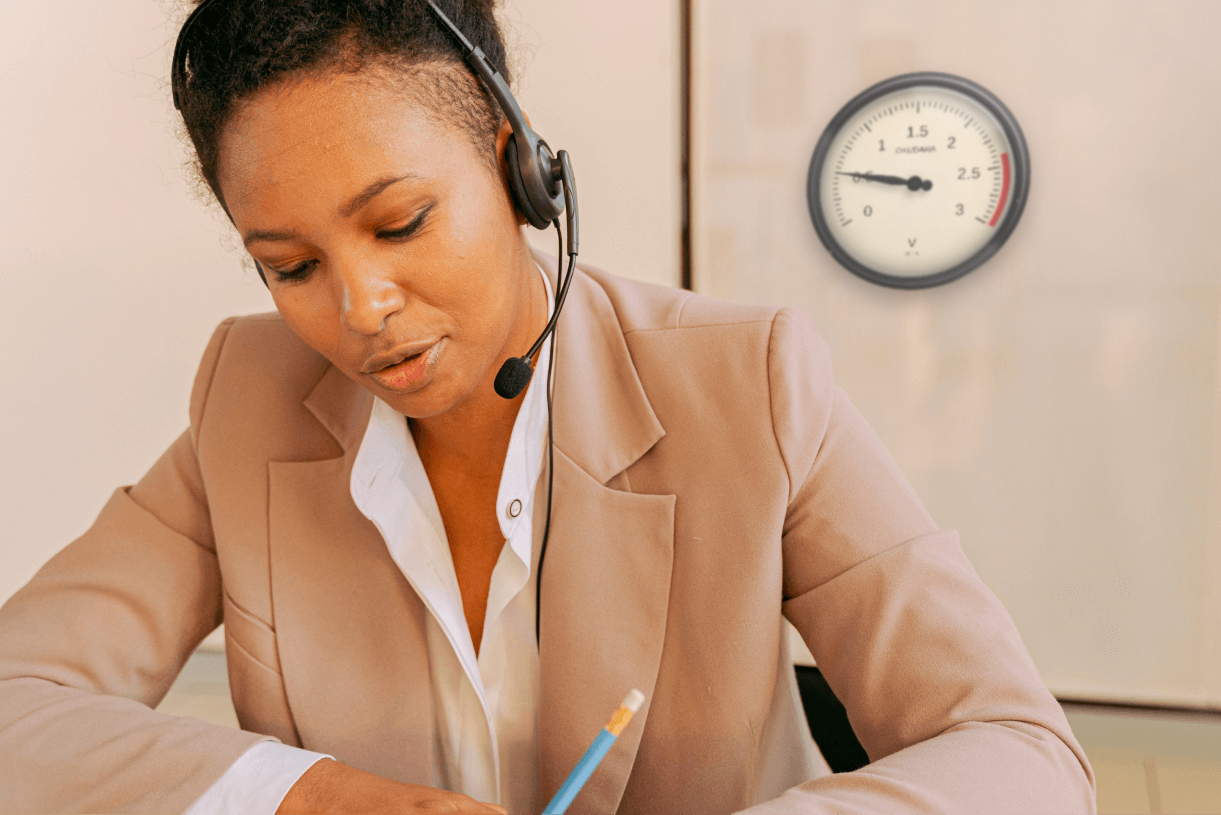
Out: 0.5
